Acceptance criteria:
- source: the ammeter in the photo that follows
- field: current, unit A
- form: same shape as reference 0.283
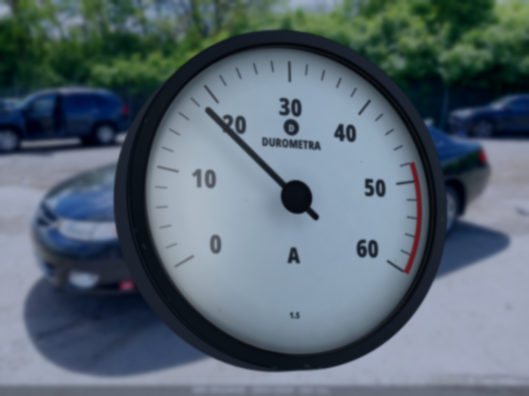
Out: 18
